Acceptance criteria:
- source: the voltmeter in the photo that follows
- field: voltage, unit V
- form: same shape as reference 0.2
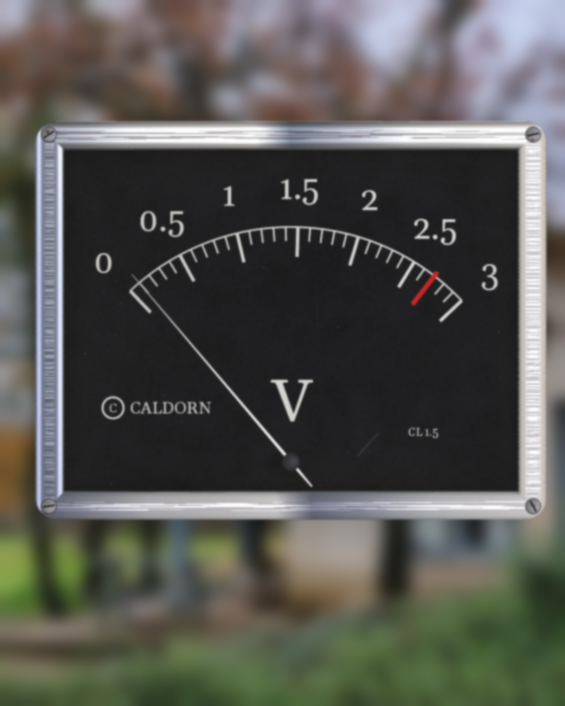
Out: 0.1
